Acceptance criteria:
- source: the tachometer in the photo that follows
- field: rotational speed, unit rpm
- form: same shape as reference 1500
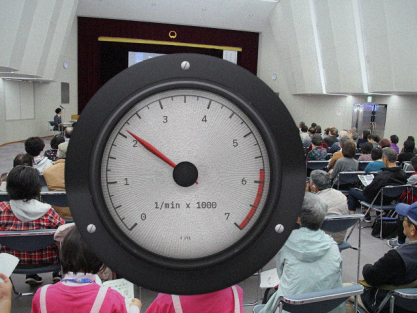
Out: 2125
